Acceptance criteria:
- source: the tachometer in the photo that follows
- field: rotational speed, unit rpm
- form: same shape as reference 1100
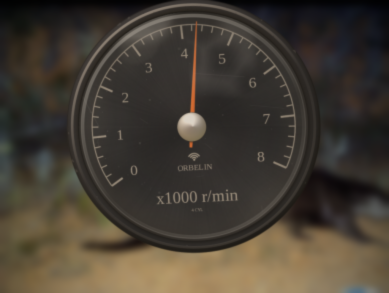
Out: 4300
